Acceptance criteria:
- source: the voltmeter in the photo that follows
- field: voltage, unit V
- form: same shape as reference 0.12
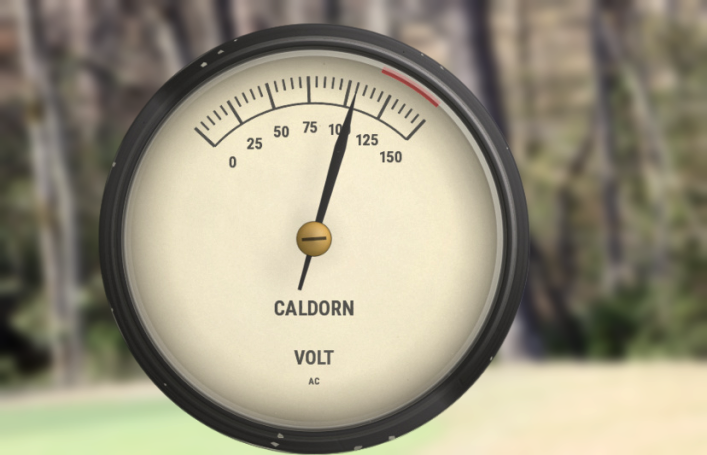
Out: 105
